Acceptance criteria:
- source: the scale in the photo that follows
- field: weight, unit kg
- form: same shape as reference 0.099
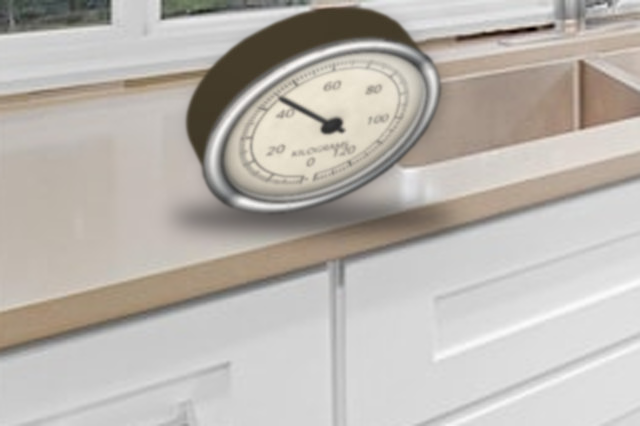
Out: 45
